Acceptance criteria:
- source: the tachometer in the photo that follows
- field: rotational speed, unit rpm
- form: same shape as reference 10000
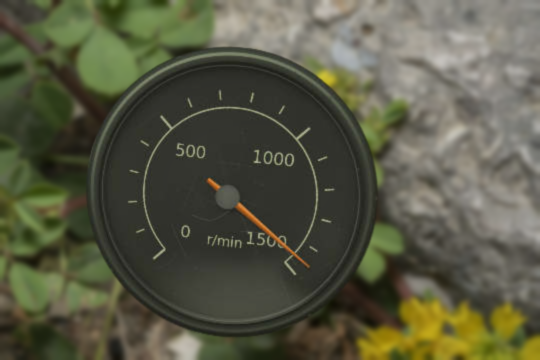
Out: 1450
